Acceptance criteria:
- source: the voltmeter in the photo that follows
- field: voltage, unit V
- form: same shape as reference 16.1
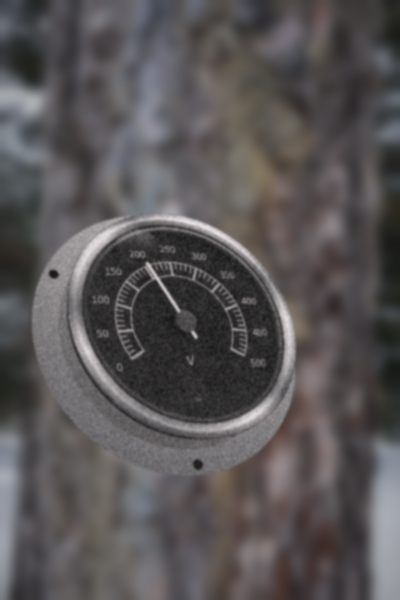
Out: 200
